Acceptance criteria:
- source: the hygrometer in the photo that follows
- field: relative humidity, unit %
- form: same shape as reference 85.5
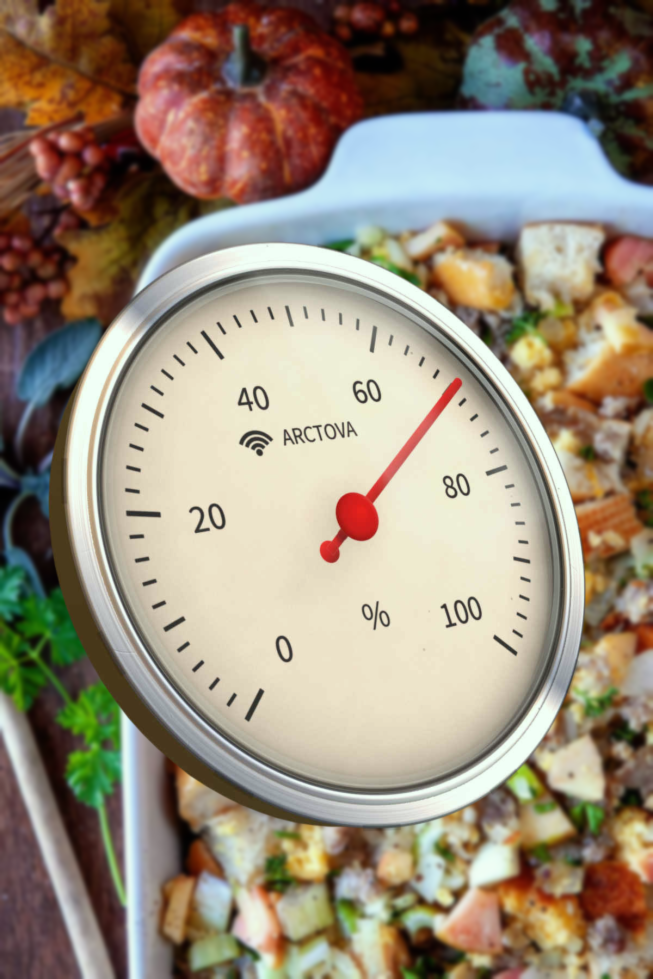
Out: 70
